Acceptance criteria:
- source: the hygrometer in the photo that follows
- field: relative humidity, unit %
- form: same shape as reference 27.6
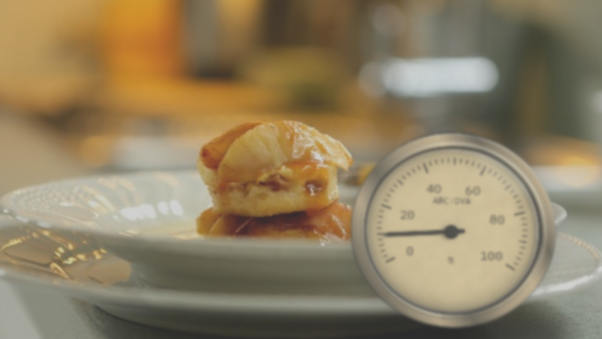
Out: 10
